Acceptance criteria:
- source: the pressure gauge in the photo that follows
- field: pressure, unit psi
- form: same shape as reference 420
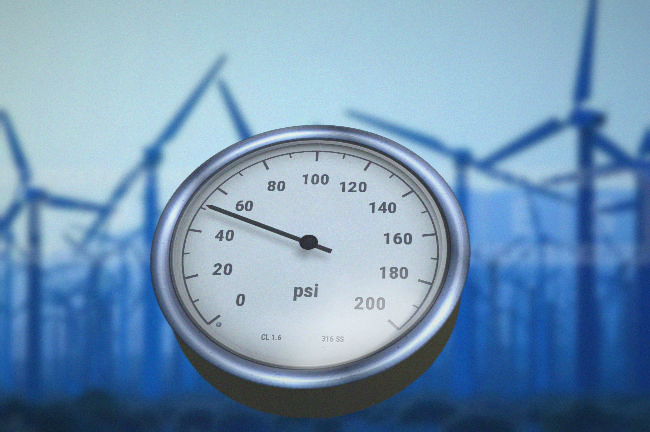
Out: 50
